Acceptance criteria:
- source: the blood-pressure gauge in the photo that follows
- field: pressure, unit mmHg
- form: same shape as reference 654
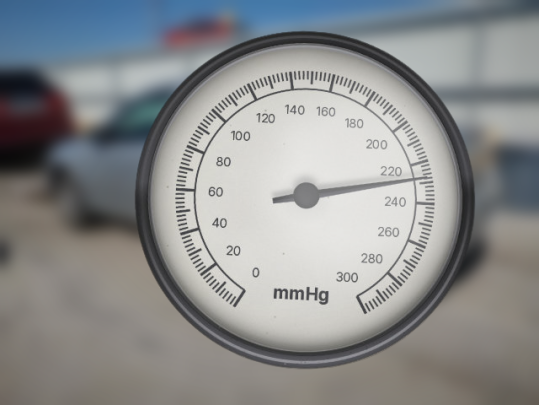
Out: 228
